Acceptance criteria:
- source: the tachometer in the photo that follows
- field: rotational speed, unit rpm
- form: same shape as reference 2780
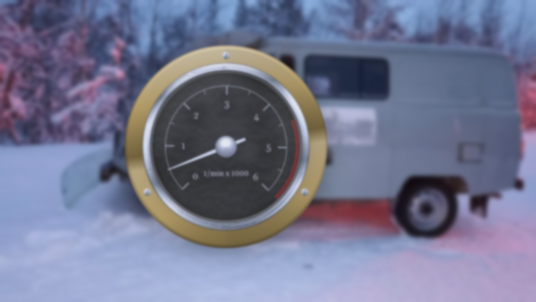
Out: 500
